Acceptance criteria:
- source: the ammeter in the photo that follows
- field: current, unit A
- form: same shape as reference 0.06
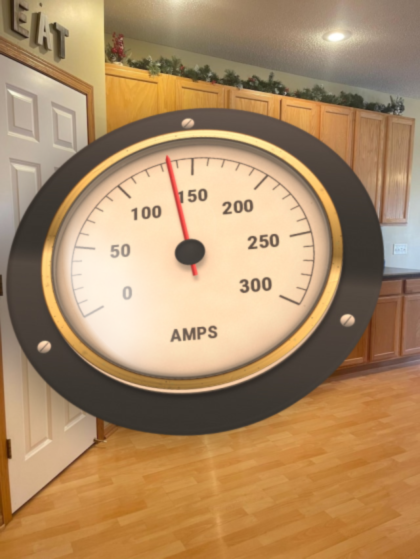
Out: 135
